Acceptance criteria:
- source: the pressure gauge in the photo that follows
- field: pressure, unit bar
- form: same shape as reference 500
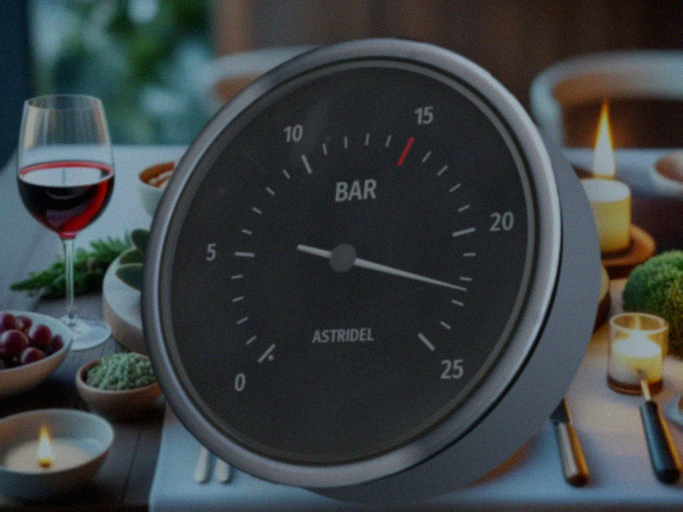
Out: 22.5
